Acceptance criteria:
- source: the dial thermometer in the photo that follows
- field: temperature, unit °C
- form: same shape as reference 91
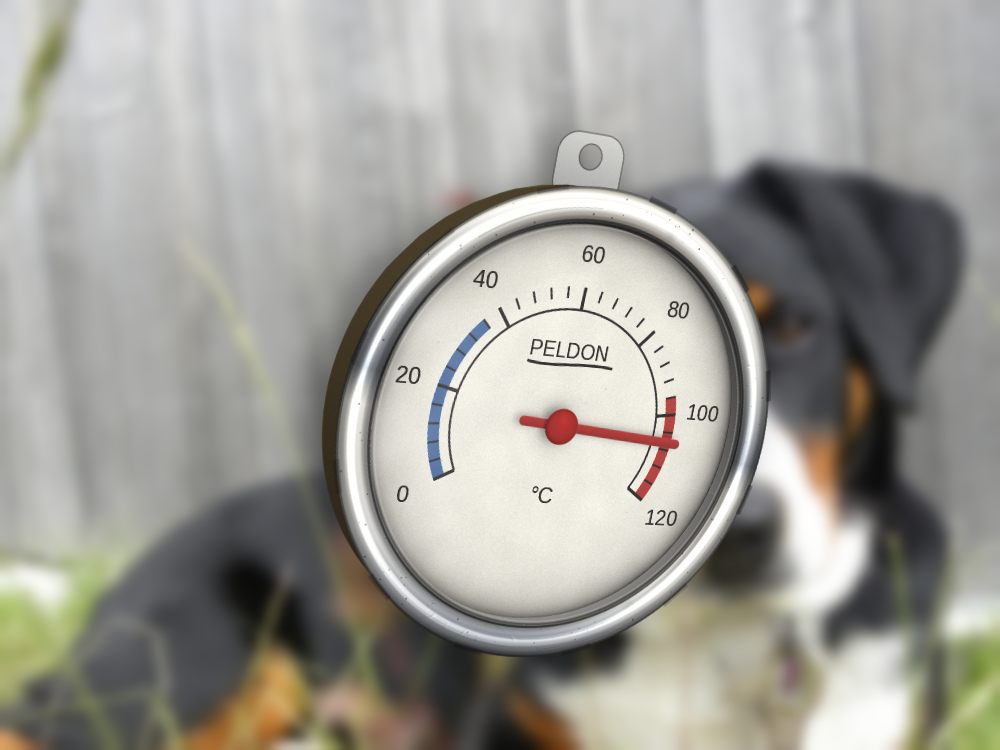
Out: 106
